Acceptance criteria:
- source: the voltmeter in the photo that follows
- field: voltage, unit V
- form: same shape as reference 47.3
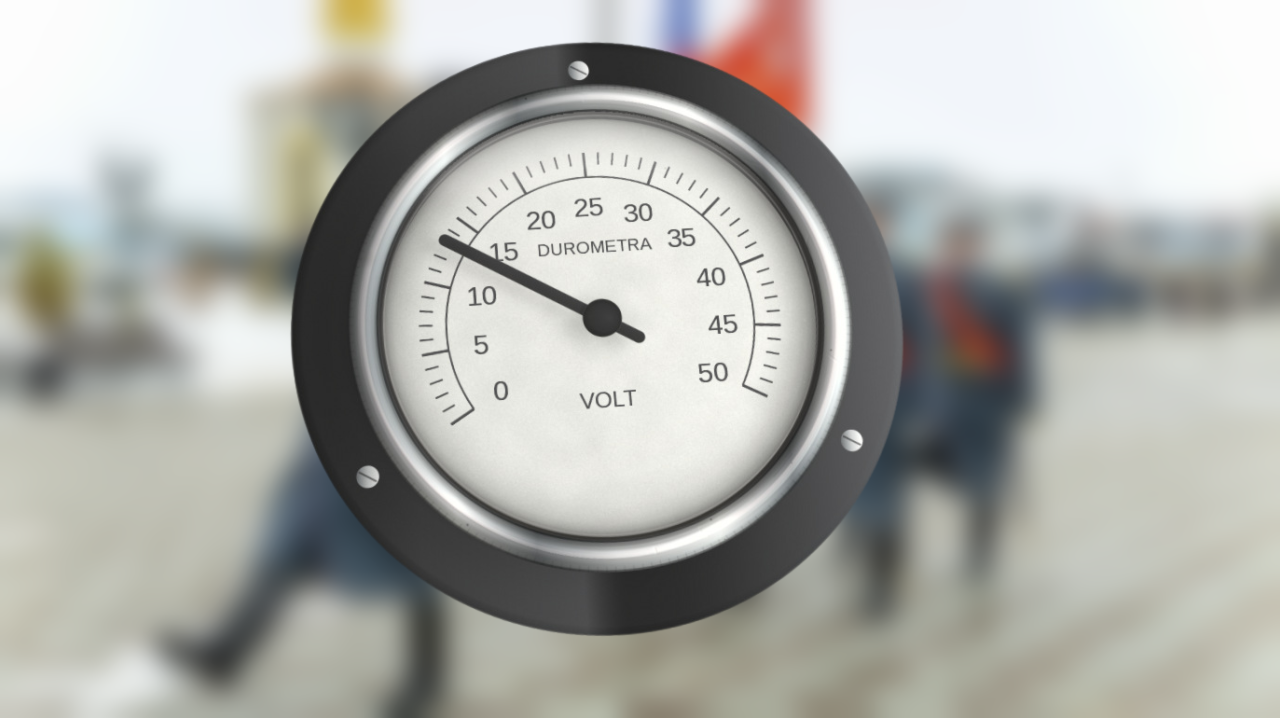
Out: 13
